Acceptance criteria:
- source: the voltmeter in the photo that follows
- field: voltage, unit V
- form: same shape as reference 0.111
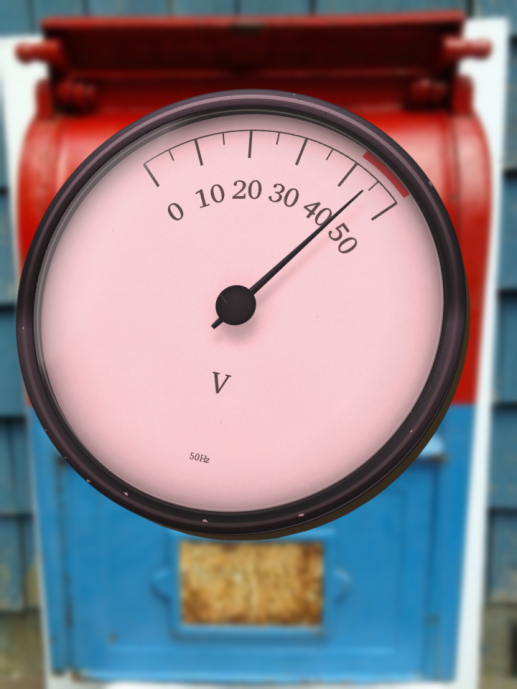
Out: 45
